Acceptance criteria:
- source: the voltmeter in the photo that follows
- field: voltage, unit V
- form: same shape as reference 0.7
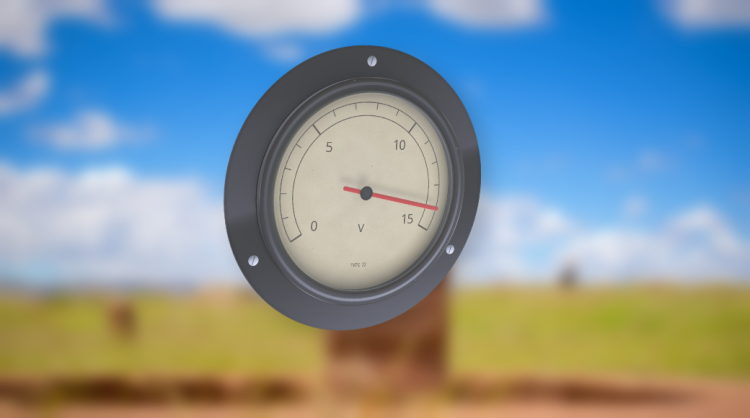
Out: 14
